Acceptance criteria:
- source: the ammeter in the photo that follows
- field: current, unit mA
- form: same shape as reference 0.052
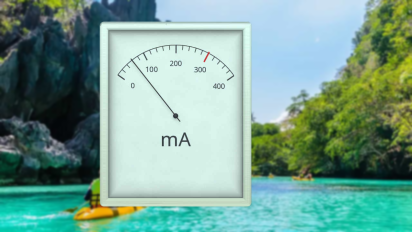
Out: 60
